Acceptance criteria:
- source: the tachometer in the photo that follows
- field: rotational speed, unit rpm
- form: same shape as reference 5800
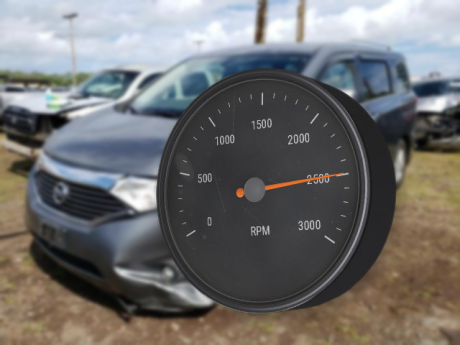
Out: 2500
